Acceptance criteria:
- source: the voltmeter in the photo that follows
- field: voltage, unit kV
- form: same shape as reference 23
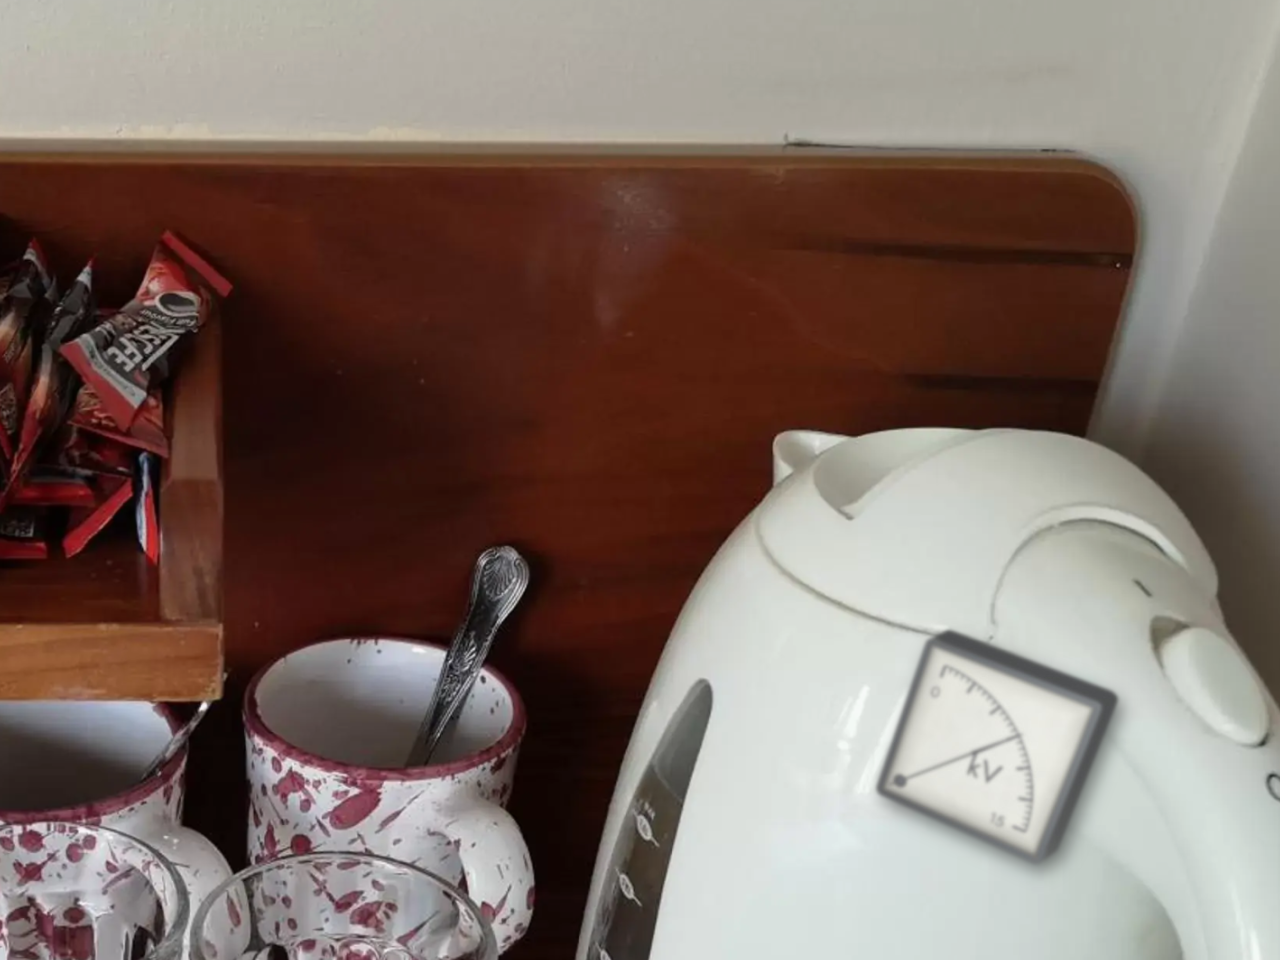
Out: 7.5
